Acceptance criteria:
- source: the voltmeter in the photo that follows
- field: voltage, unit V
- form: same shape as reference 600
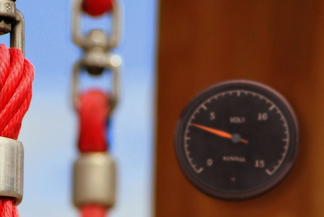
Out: 3.5
